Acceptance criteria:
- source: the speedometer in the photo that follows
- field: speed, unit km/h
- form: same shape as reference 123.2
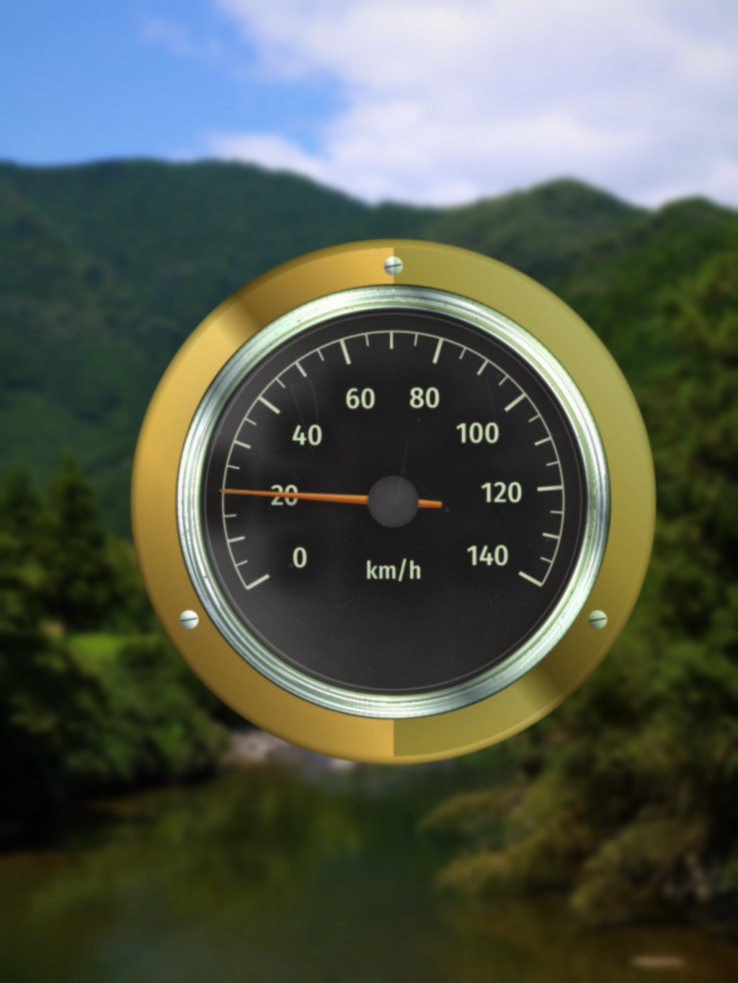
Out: 20
